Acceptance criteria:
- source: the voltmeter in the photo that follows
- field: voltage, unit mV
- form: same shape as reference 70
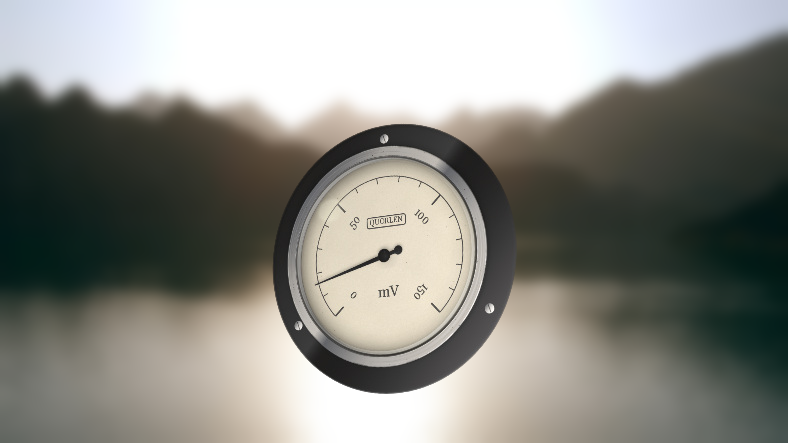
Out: 15
